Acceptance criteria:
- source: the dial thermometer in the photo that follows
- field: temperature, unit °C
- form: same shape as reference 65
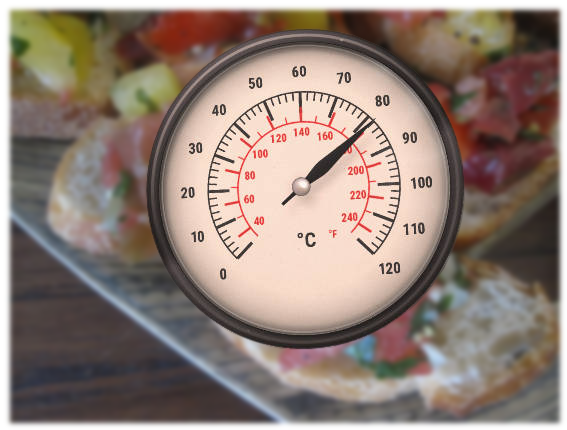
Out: 82
